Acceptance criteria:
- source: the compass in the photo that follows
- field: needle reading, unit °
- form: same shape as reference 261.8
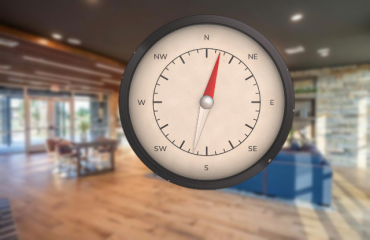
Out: 15
